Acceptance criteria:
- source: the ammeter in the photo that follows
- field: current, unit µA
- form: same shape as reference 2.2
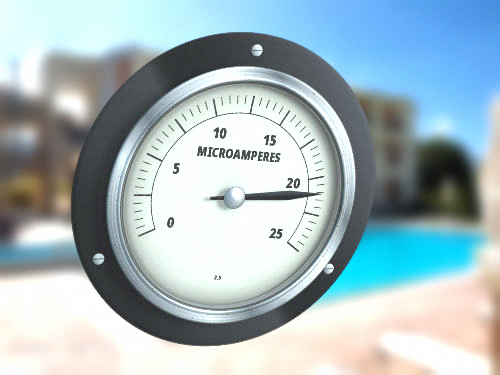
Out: 21
